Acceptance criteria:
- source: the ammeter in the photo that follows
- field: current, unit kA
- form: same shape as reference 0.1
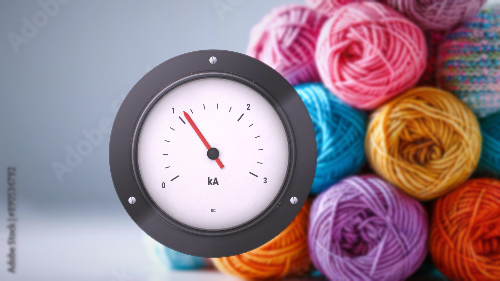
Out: 1.1
